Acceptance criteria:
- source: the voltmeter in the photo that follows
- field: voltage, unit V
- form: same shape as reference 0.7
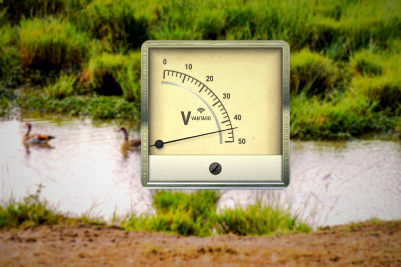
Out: 44
